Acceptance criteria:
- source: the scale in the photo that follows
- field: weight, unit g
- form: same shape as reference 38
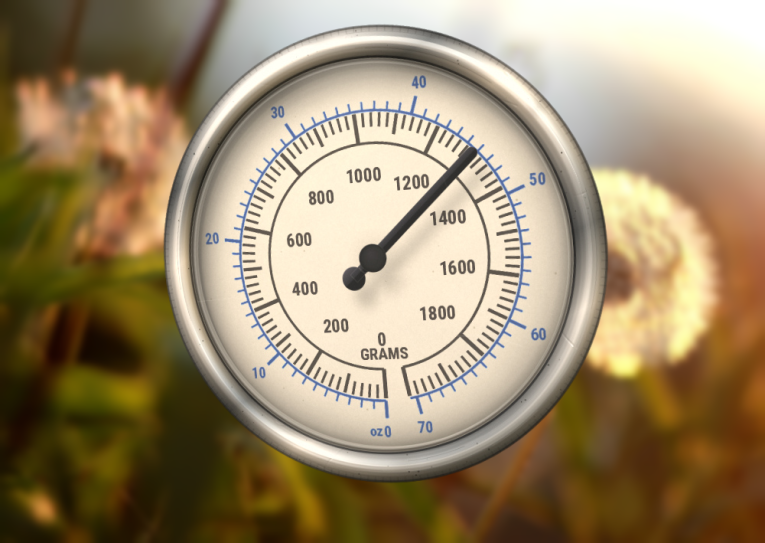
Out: 1300
